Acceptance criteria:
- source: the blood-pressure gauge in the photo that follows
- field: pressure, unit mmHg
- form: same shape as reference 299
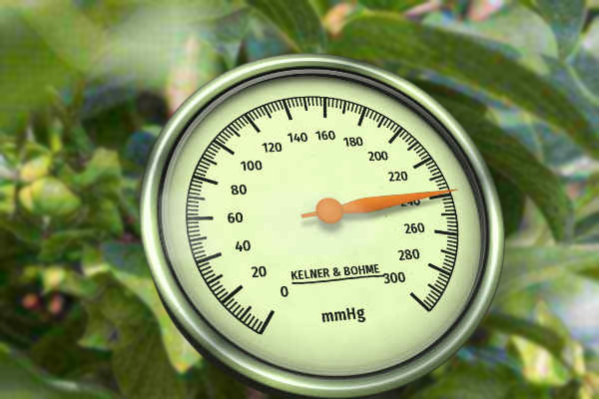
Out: 240
